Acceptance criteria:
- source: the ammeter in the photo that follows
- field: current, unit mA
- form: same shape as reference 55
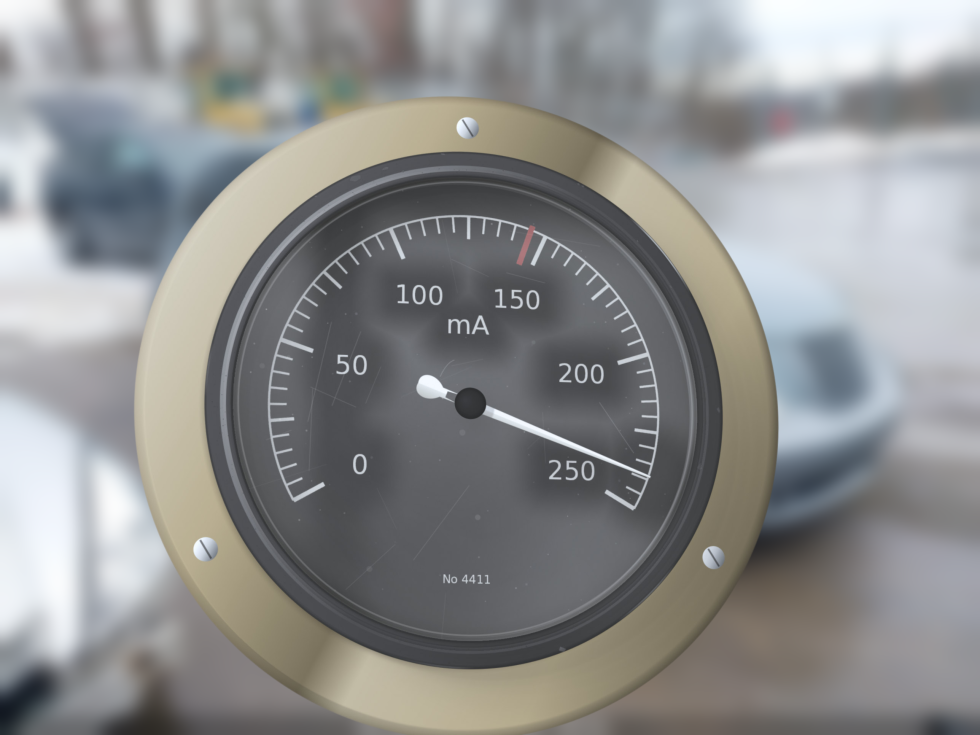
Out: 240
